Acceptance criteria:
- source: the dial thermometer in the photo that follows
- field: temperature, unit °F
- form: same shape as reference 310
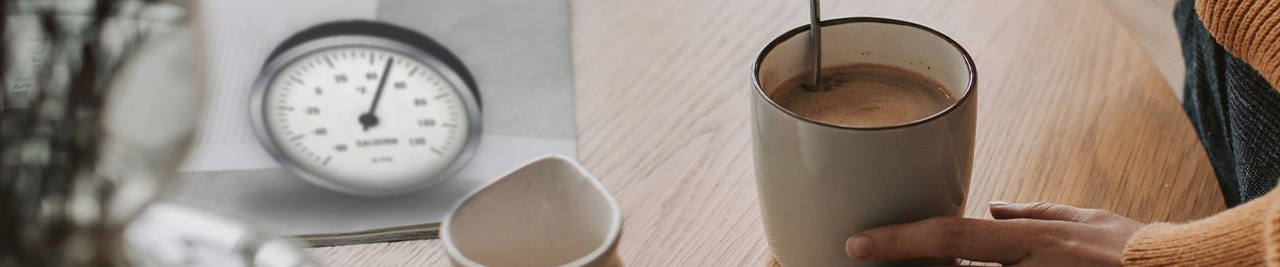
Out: 48
